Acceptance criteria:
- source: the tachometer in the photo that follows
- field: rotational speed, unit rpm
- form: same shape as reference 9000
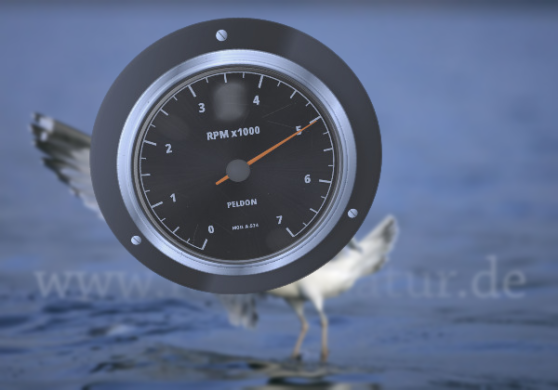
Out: 5000
